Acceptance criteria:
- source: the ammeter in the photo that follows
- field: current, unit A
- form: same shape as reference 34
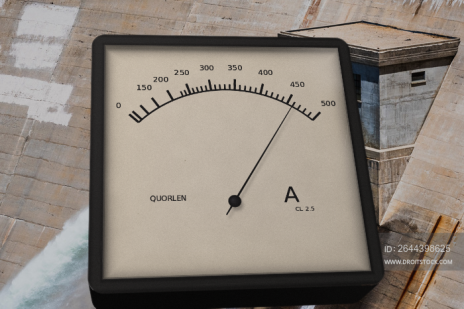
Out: 460
